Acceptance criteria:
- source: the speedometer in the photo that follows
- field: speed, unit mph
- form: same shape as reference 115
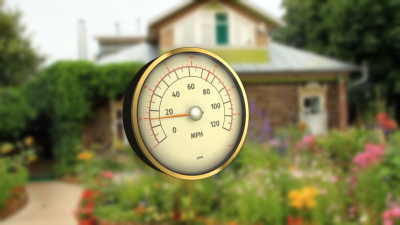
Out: 15
